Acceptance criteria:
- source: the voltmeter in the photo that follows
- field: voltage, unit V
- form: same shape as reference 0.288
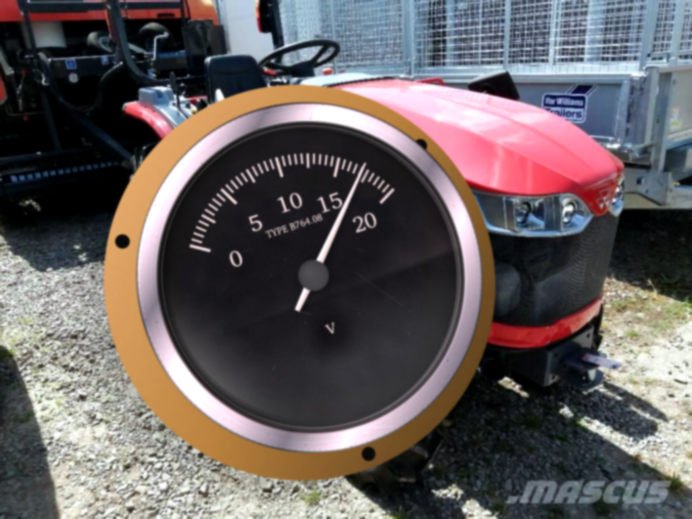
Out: 17
